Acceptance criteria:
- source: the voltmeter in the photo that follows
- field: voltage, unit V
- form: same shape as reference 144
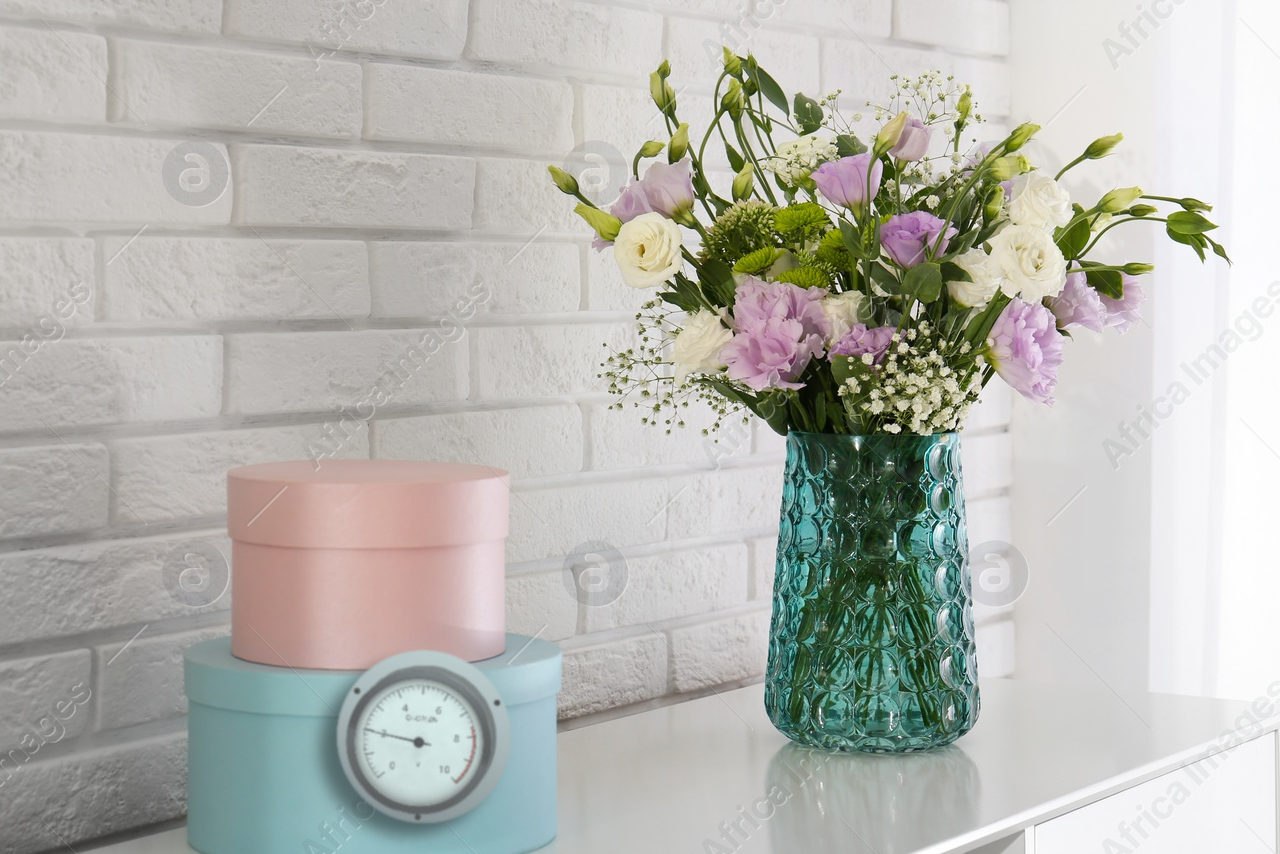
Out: 2
